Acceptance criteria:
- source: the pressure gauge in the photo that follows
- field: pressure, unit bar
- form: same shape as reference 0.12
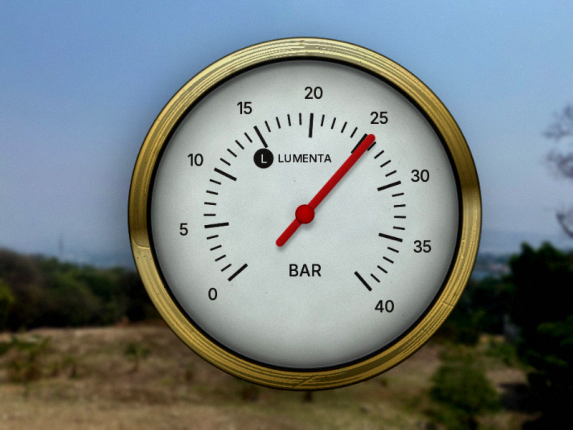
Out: 25.5
